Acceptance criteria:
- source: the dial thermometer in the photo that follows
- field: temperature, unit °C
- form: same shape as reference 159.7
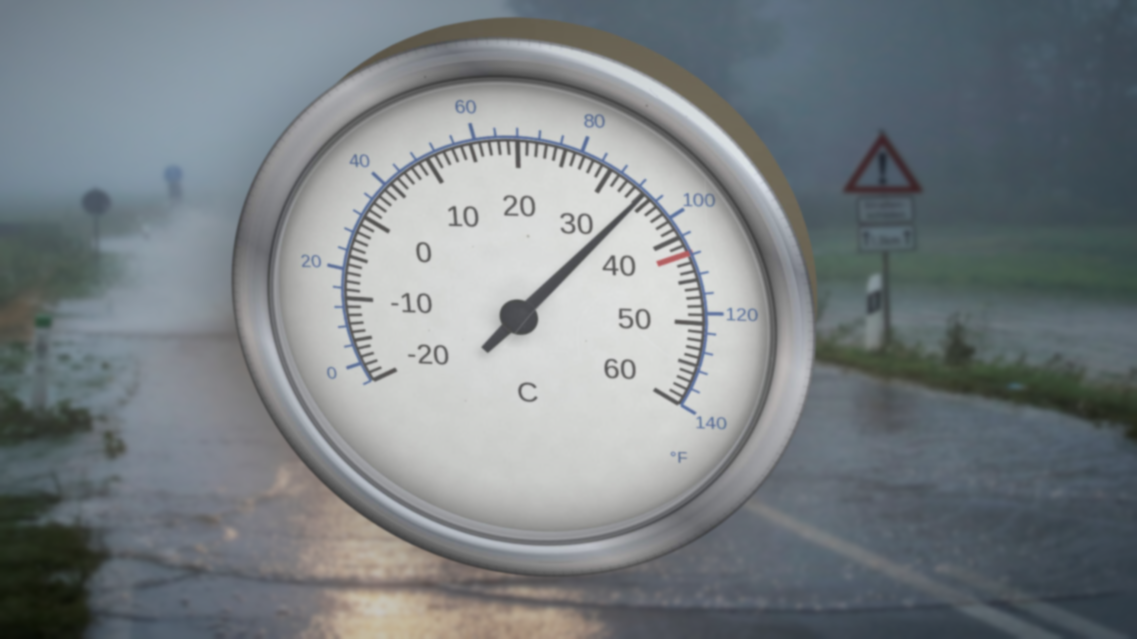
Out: 34
